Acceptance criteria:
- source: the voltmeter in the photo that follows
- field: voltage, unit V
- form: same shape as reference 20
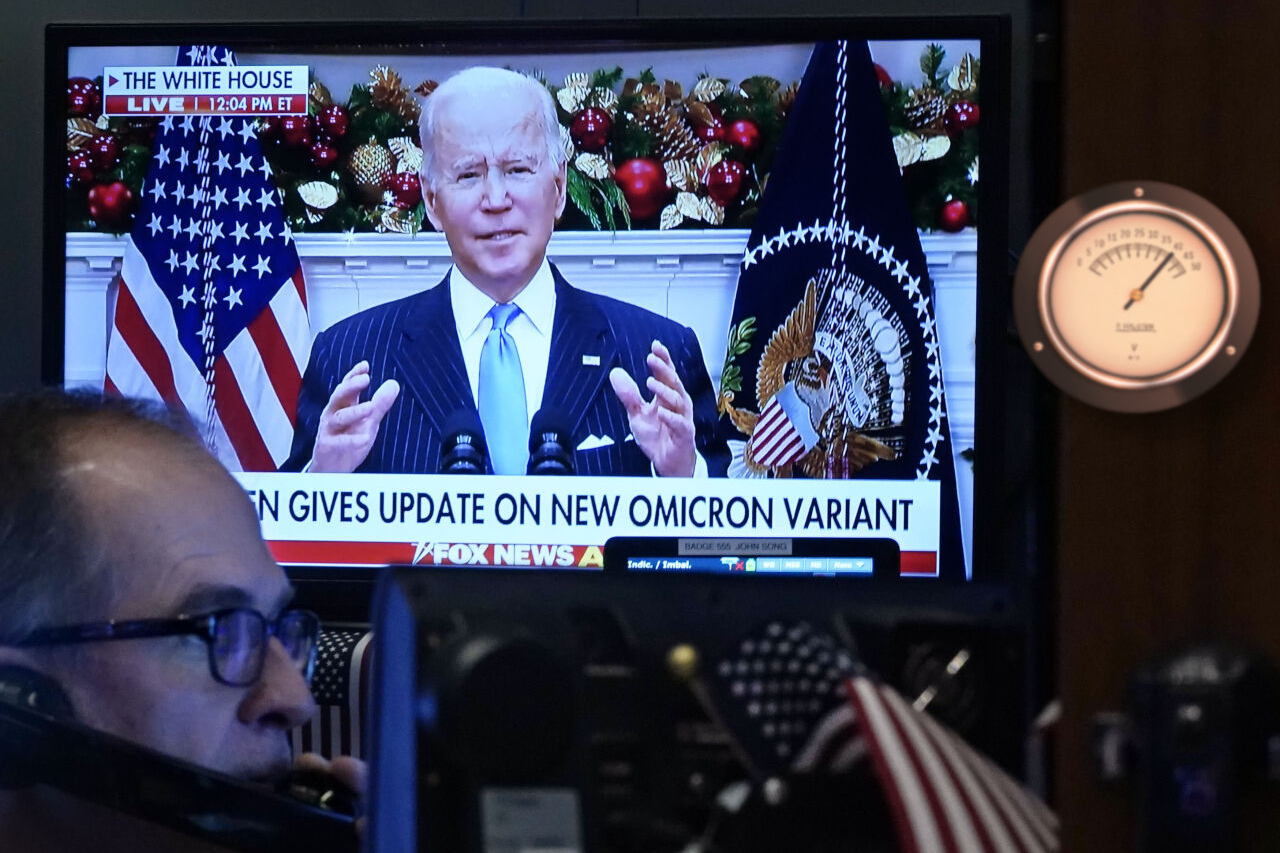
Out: 40
